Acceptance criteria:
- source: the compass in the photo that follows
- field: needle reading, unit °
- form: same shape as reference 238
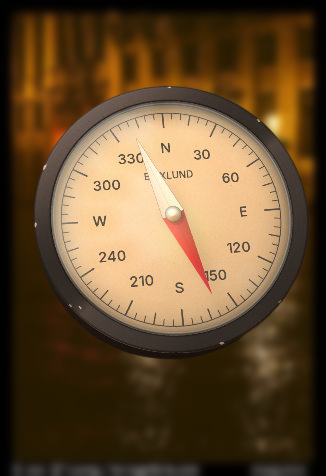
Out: 160
